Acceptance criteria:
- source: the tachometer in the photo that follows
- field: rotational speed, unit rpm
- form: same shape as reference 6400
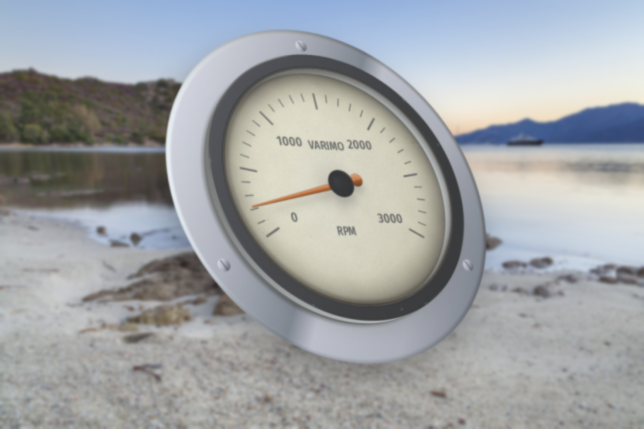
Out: 200
